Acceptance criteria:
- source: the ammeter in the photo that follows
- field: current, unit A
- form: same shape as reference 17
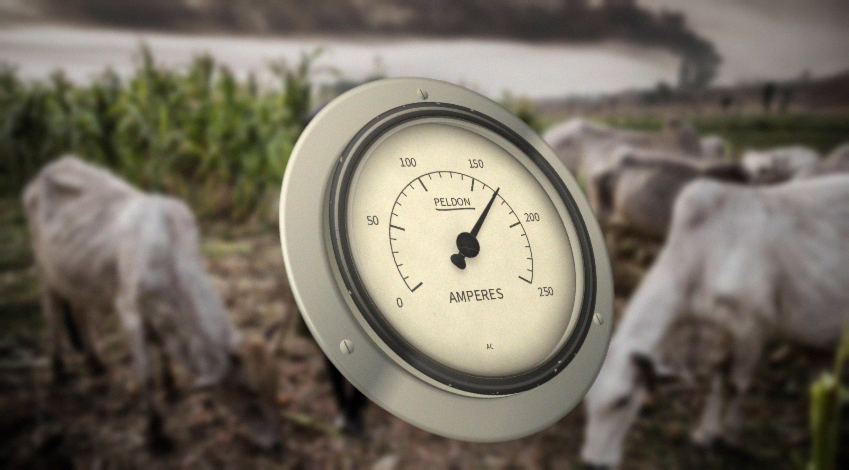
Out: 170
